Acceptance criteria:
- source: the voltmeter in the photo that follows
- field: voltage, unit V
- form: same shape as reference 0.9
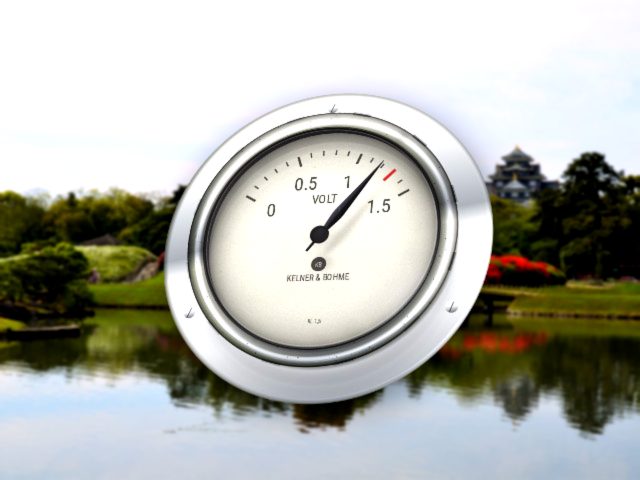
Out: 1.2
